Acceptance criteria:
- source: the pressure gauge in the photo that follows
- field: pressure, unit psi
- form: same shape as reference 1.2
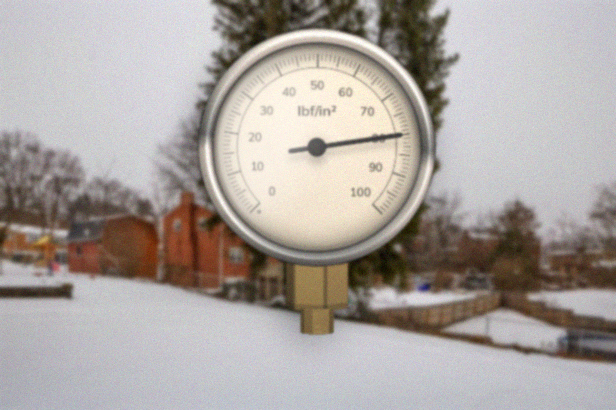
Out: 80
